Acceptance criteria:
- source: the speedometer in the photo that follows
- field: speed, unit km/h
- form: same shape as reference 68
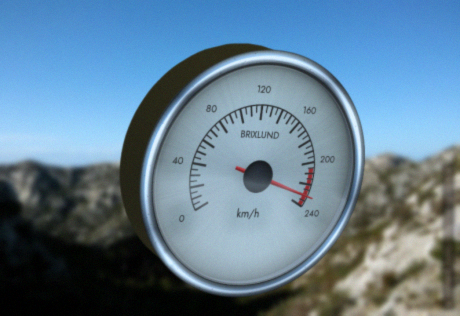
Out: 230
